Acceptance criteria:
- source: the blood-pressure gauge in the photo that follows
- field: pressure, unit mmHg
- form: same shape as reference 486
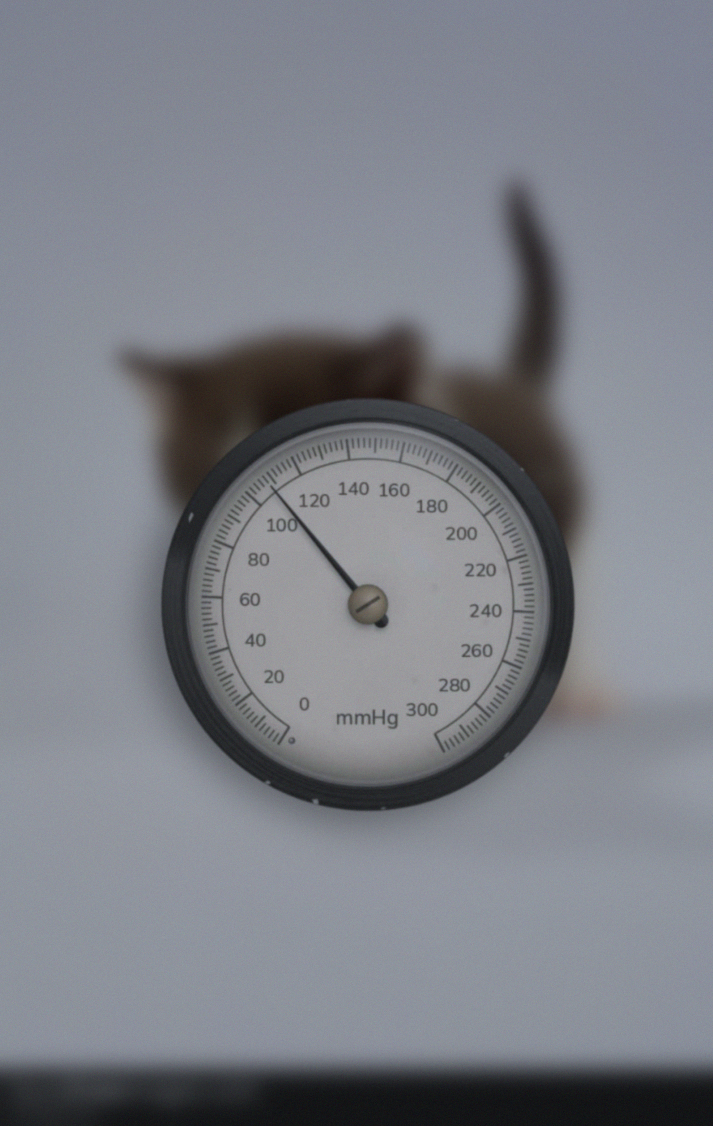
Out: 108
